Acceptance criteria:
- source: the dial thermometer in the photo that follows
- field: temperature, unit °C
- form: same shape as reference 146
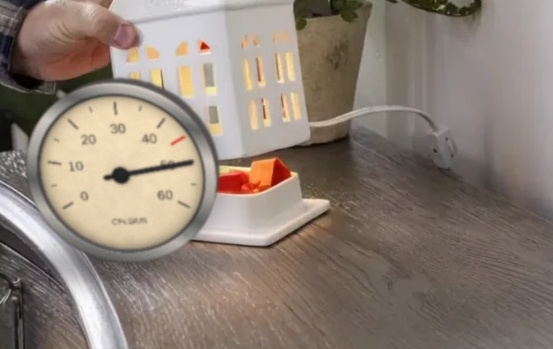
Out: 50
